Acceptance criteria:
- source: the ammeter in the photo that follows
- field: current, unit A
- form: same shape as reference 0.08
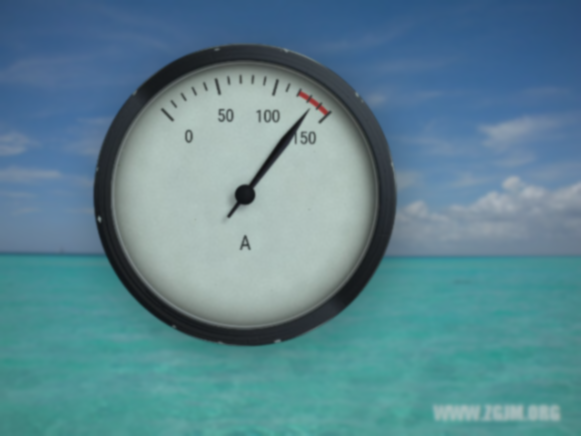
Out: 135
